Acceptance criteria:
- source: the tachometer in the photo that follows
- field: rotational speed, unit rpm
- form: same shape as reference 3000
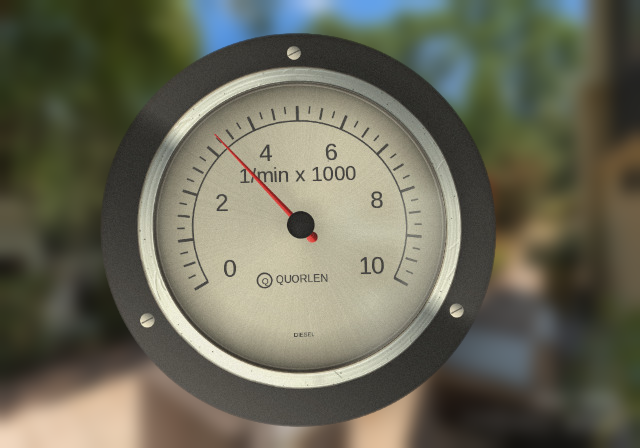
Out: 3250
